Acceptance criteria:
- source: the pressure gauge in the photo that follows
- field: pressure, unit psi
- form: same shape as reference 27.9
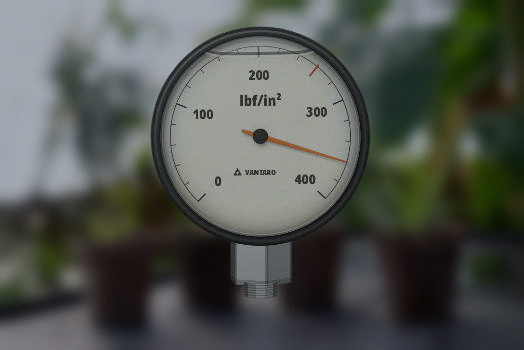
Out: 360
